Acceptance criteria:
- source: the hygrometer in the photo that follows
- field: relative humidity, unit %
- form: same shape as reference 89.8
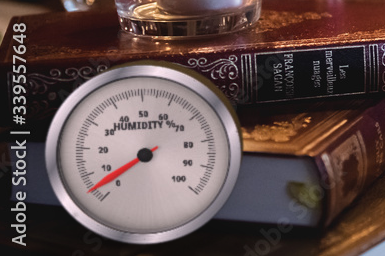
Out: 5
